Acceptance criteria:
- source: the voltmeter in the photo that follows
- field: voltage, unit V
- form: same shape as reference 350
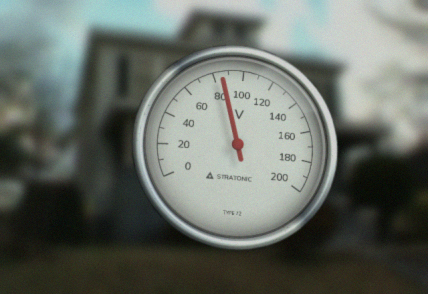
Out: 85
